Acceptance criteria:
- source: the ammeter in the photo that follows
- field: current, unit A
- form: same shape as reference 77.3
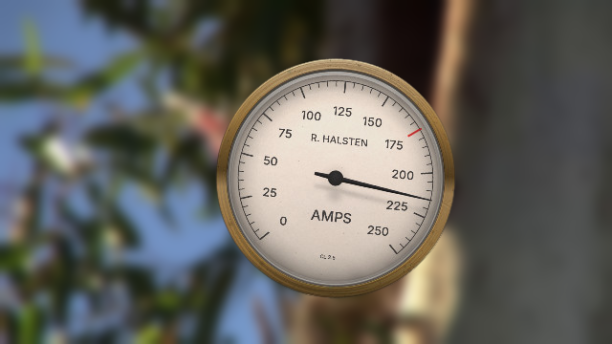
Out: 215
